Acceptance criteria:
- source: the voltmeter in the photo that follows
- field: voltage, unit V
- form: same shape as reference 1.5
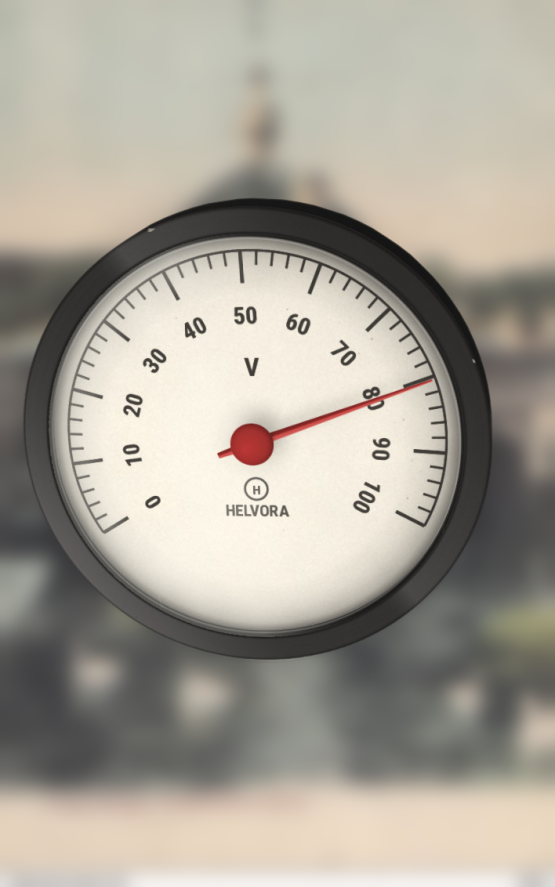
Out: 80
